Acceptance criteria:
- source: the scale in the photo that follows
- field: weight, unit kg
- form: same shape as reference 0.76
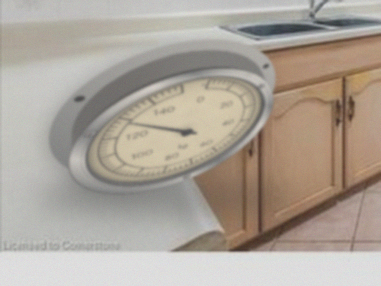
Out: 130
